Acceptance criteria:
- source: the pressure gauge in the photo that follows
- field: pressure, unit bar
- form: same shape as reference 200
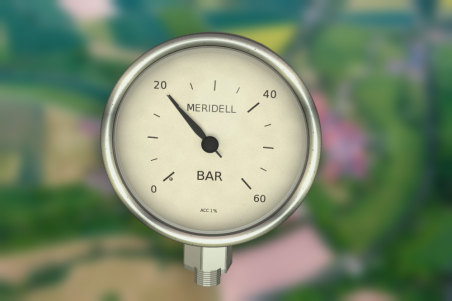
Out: 20
